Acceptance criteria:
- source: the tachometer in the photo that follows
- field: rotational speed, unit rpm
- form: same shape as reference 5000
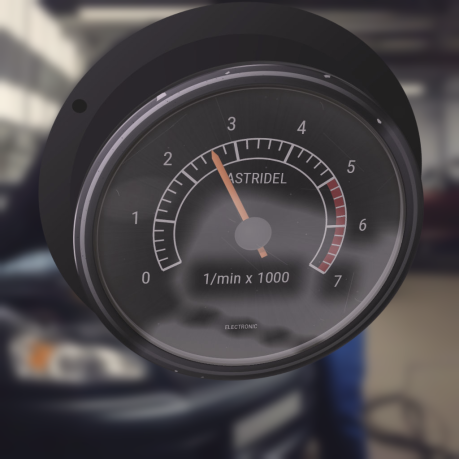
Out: 2600
